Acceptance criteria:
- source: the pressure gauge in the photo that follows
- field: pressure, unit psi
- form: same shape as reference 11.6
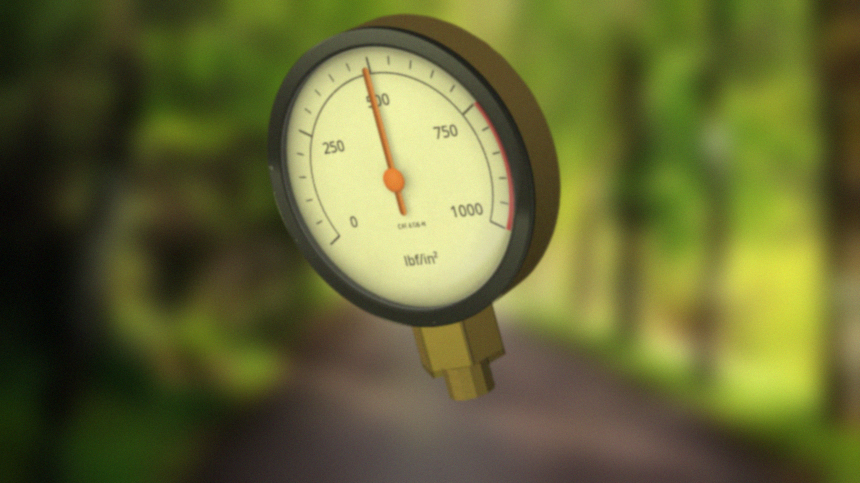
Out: 500
